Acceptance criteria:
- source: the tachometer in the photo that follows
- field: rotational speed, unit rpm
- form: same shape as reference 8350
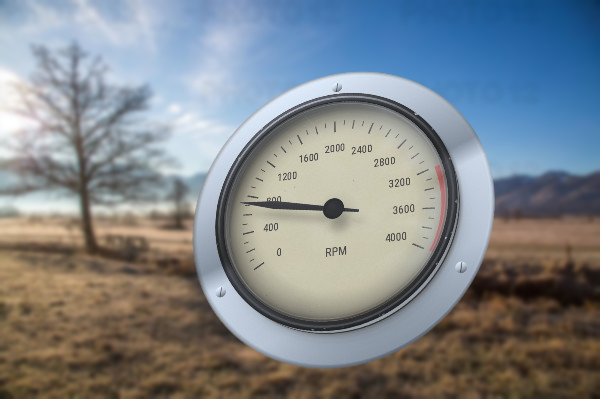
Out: 700
